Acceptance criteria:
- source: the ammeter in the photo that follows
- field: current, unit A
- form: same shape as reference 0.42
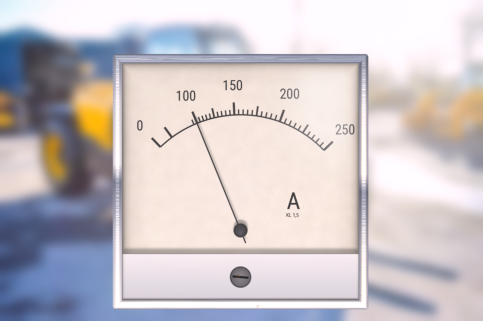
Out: 100
